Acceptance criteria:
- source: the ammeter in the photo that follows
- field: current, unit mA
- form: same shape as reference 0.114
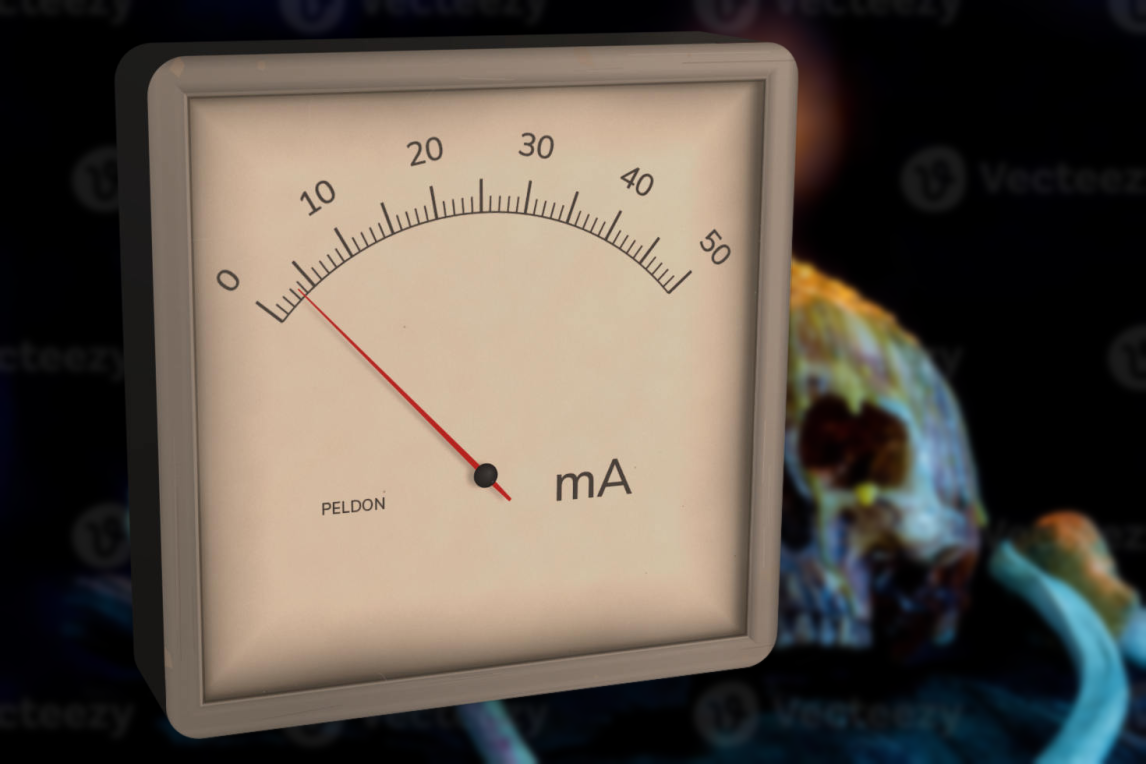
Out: 3.5
